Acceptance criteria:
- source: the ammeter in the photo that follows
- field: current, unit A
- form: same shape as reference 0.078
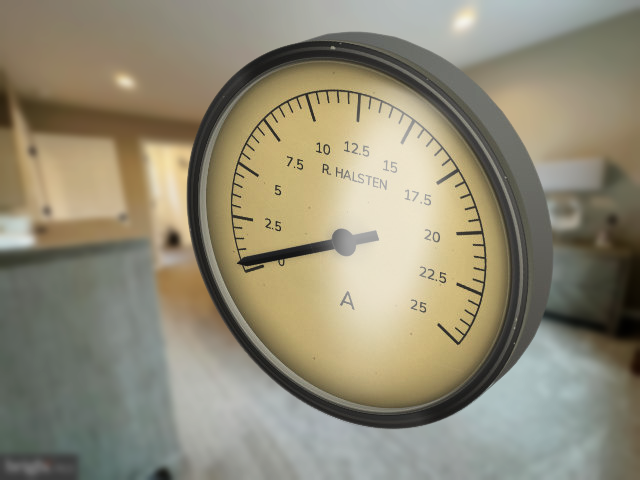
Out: 0.5
